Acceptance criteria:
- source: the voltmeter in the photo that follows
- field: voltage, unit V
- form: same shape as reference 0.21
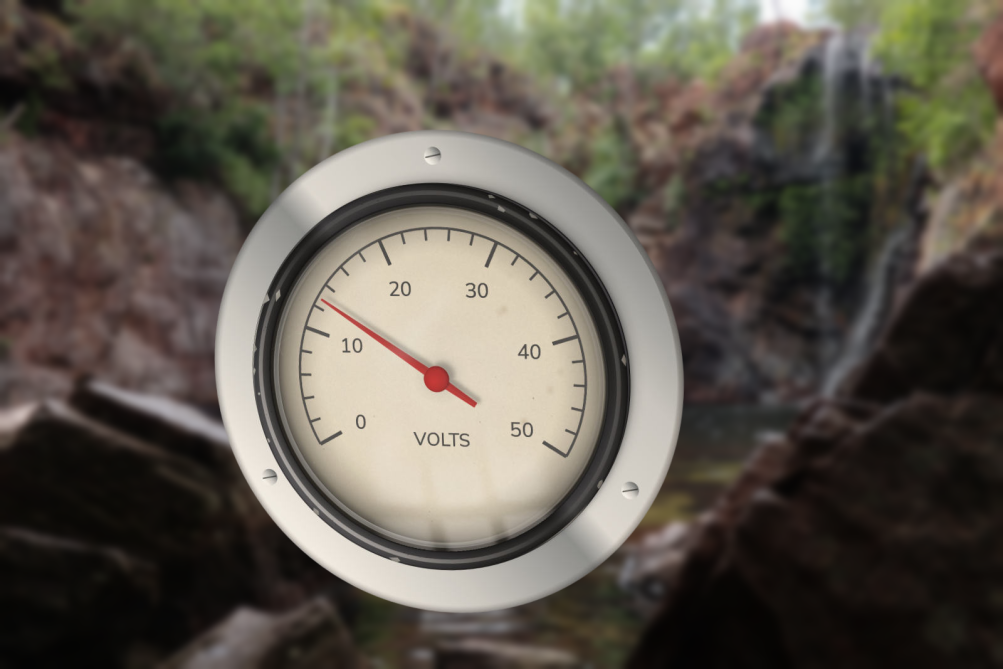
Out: 13
